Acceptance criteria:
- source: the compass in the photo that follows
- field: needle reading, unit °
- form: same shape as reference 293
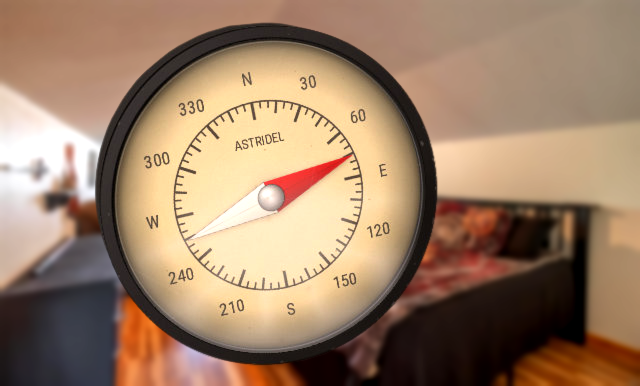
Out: 75
